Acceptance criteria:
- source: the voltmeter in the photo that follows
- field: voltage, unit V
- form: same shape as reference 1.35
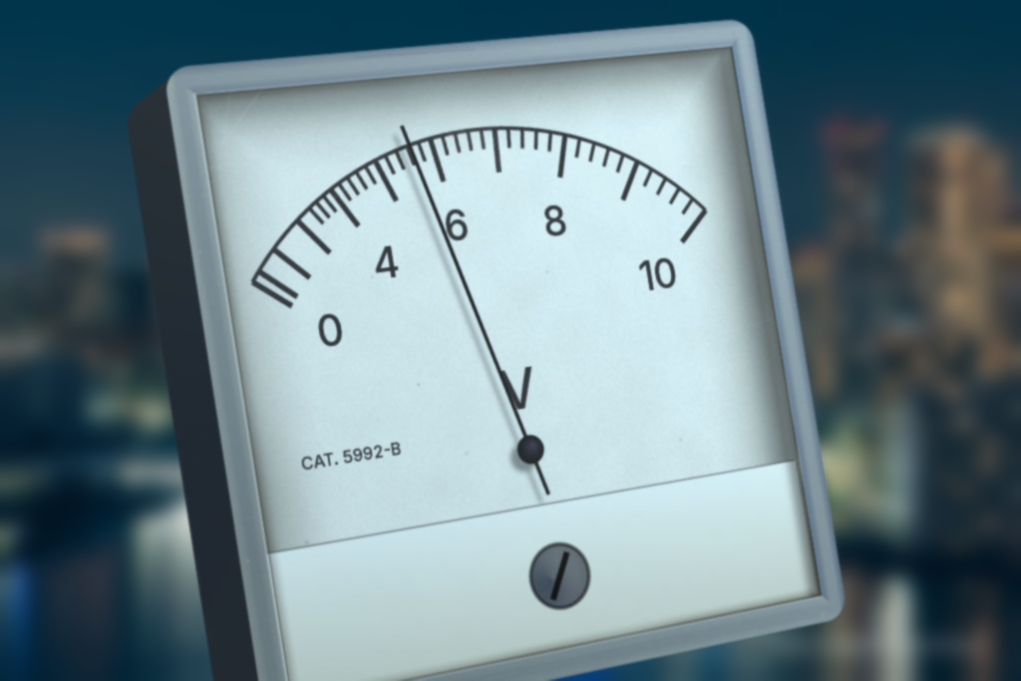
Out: 5.6
